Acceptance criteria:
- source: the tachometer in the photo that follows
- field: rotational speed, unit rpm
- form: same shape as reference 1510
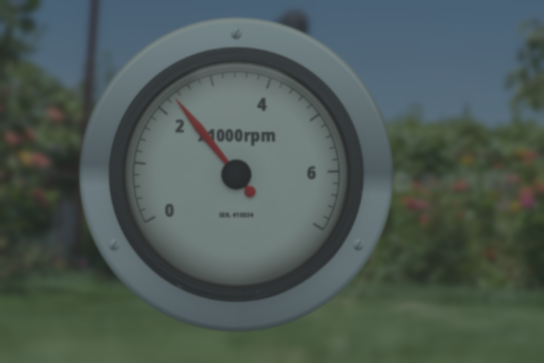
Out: 2300
